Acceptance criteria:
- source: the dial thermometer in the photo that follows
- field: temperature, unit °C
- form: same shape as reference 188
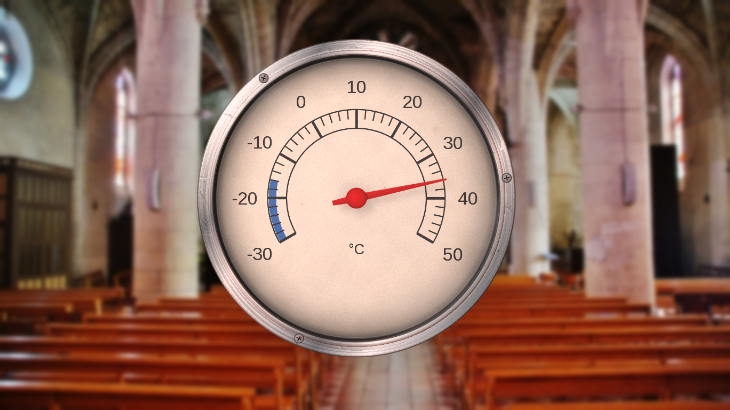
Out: 36
